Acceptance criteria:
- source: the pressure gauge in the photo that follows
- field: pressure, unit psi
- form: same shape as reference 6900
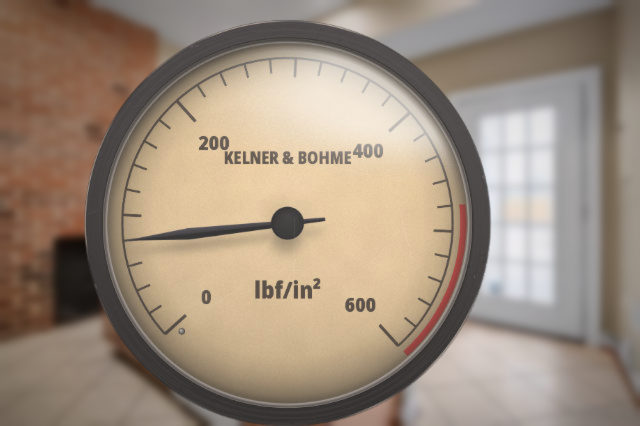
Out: 80
